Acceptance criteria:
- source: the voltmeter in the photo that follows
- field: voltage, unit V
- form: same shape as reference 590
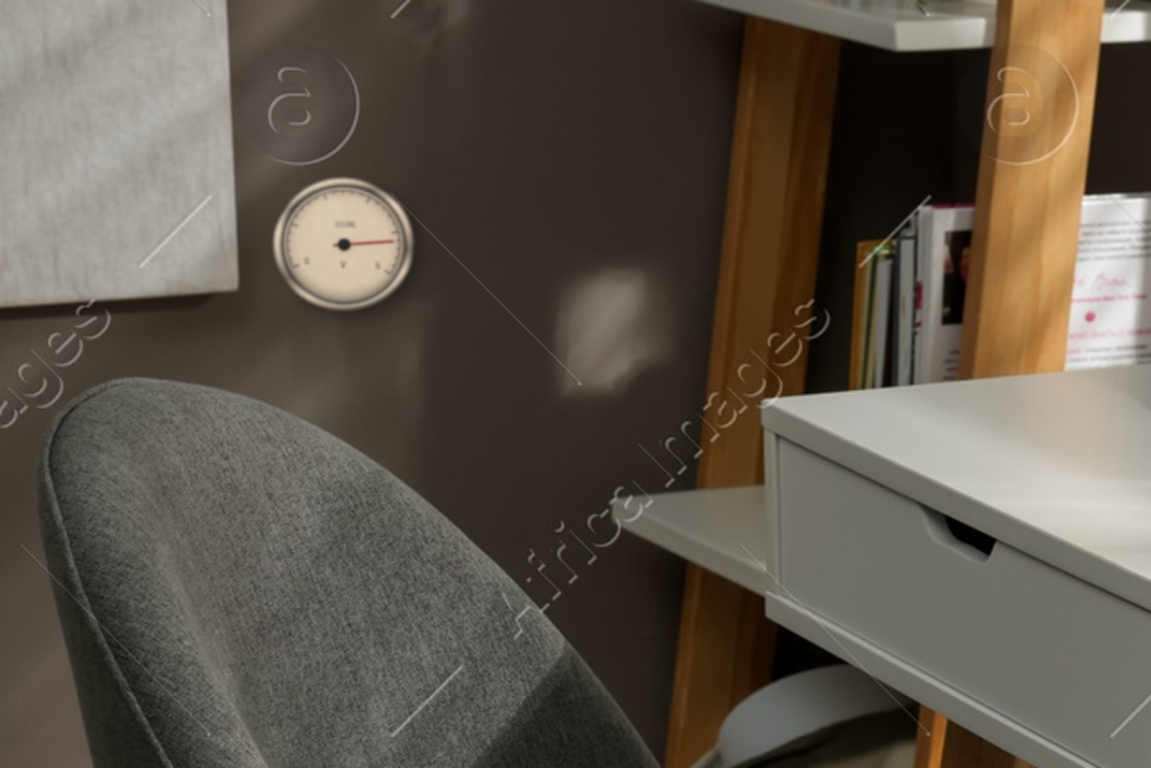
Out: 4.2
